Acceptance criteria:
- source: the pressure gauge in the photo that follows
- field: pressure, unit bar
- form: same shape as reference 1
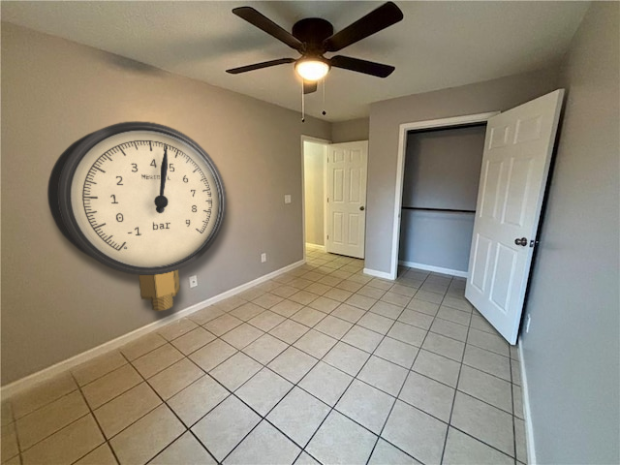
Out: 4.5
